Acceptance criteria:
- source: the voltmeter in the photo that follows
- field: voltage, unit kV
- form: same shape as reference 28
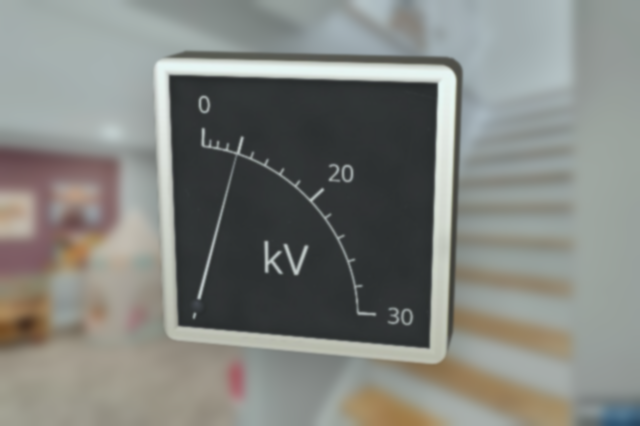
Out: 10
